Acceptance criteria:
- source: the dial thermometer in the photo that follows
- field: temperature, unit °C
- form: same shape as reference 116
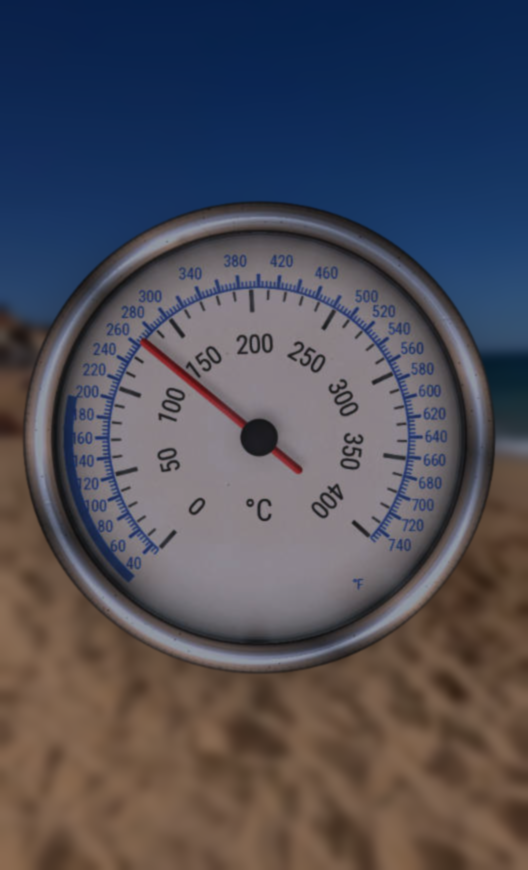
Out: 130
